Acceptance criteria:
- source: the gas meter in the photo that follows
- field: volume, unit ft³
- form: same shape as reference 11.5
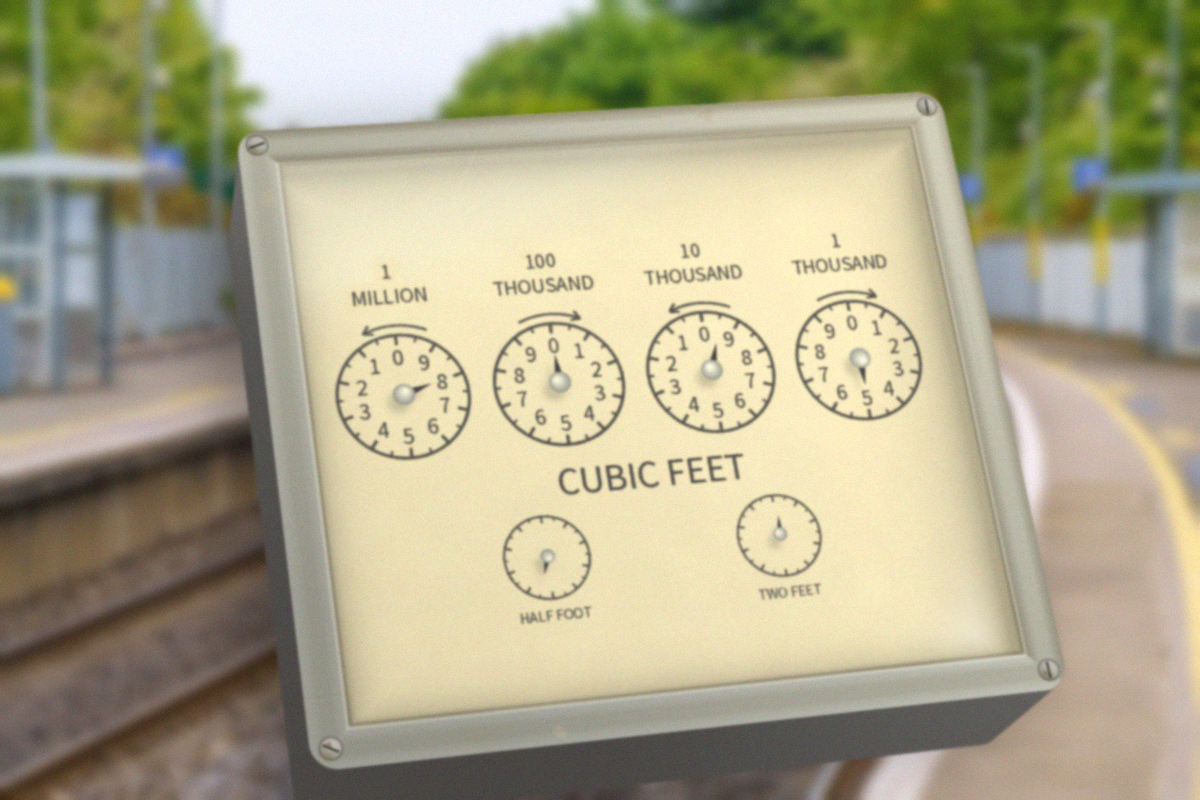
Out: 799500
